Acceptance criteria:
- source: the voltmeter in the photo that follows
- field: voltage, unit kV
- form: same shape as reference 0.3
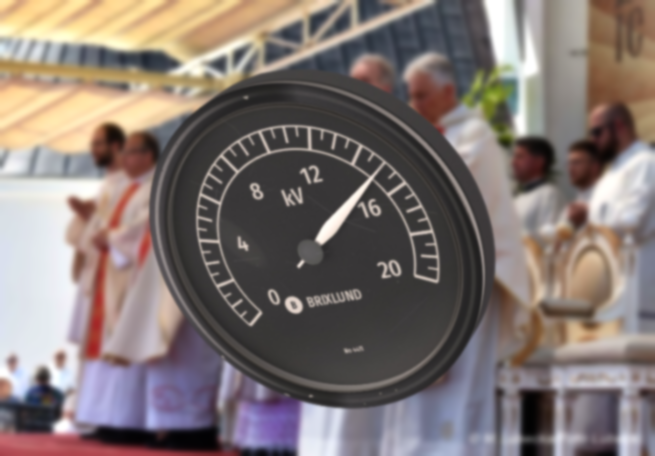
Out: 15
